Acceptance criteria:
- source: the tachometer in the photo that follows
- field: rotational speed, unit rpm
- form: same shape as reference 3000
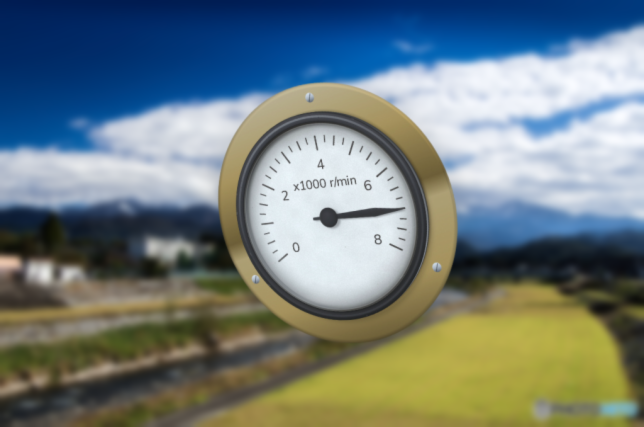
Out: 7000
